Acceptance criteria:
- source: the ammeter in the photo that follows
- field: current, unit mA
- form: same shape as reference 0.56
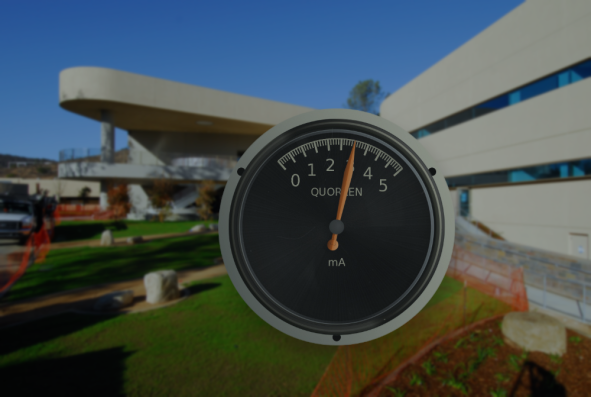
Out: 3
